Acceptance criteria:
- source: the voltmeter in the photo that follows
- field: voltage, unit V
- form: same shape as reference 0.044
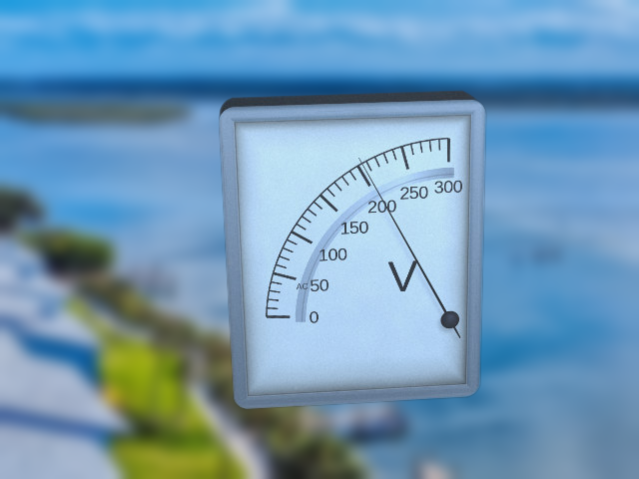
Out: 205
